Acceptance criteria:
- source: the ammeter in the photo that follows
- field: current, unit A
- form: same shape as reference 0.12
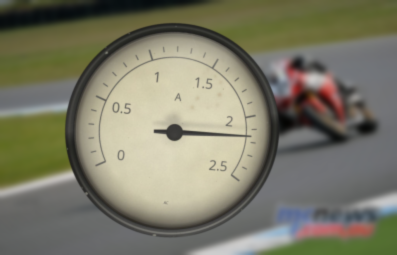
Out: 2.15
